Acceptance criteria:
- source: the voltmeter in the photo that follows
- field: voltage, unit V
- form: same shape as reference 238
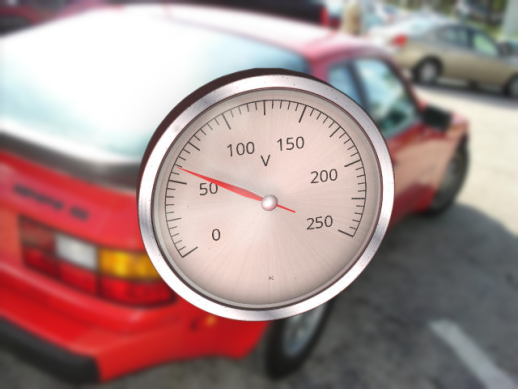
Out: 60
